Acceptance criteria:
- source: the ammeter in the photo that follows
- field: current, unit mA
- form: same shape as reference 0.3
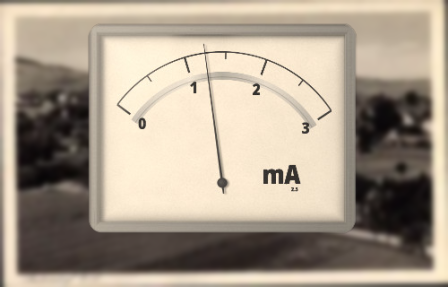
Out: 1.25
